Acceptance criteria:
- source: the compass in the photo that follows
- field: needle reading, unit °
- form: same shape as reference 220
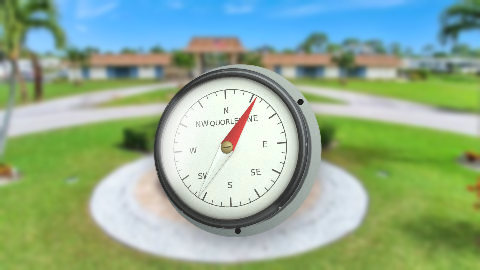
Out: 35
